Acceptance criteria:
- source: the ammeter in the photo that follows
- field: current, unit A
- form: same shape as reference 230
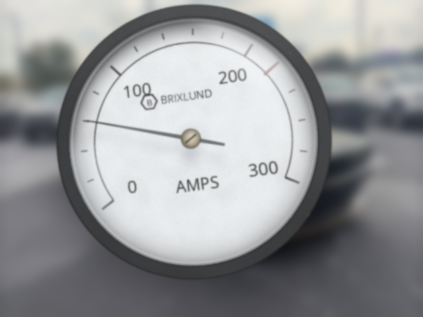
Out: 60
